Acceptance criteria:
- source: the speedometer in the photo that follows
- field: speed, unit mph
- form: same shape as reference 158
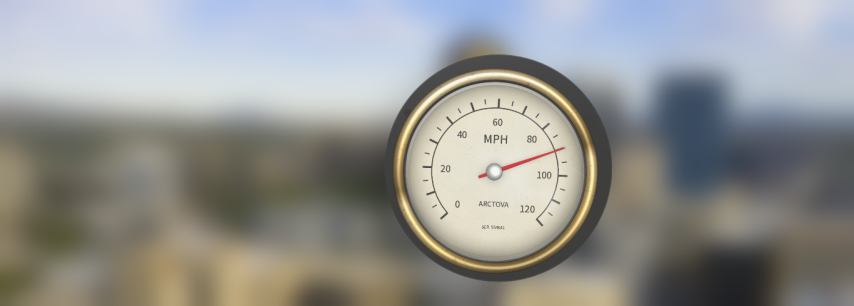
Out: 90
